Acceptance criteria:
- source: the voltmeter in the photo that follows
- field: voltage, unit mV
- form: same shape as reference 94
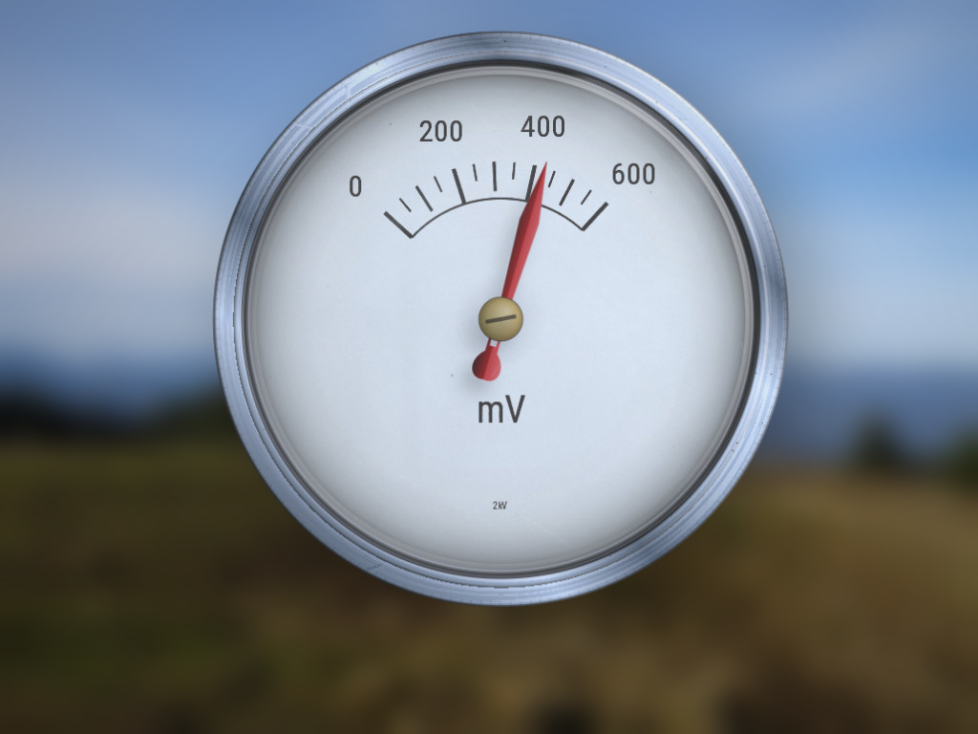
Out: 425
